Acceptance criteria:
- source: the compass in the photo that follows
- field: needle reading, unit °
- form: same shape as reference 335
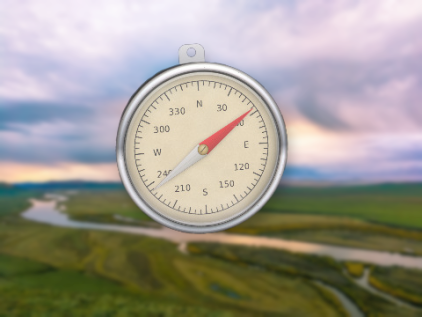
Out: 55
